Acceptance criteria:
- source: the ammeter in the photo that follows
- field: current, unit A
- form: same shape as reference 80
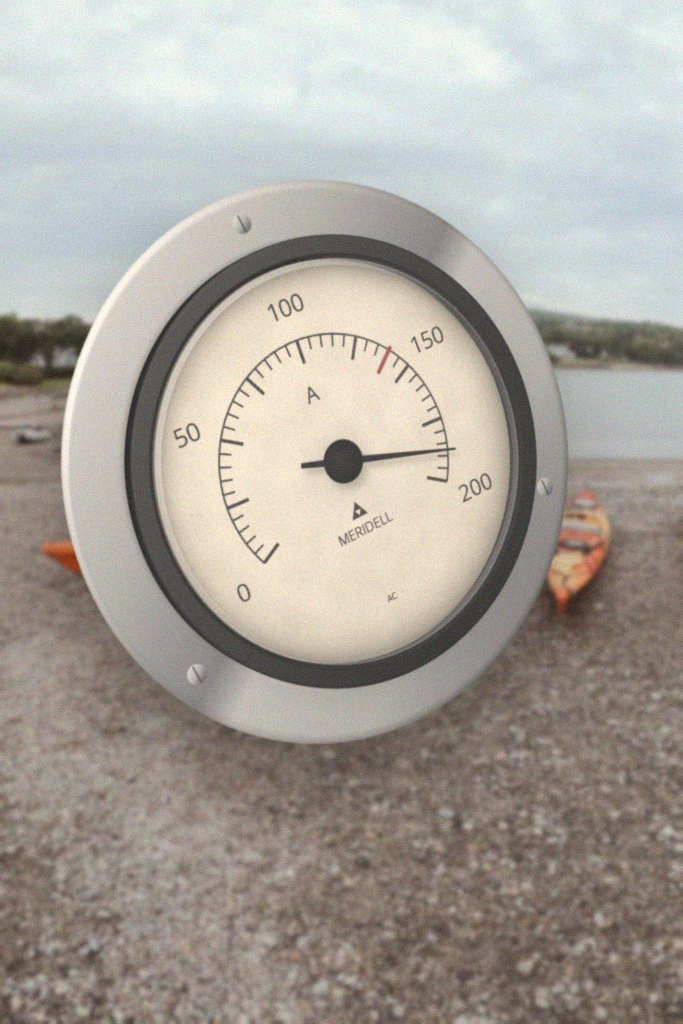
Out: 187.5
